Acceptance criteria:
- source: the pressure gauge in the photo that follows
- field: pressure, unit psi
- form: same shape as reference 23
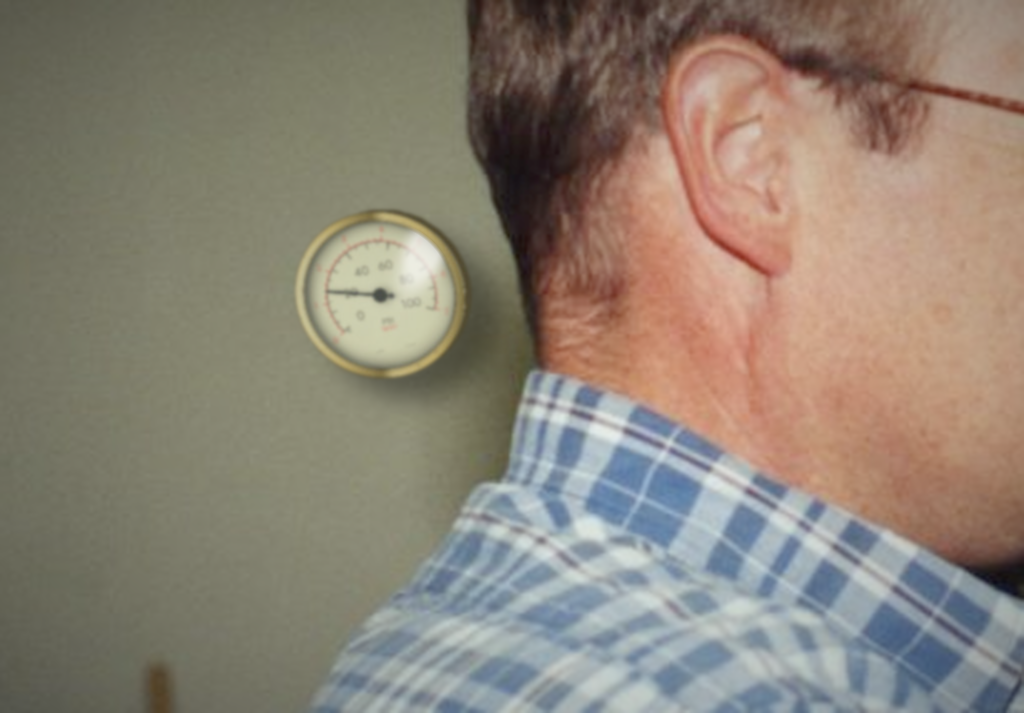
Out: 20
